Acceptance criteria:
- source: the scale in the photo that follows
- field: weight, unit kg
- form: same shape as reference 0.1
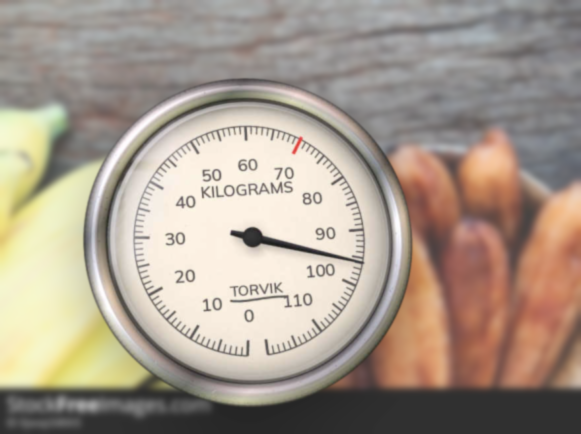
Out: 96
